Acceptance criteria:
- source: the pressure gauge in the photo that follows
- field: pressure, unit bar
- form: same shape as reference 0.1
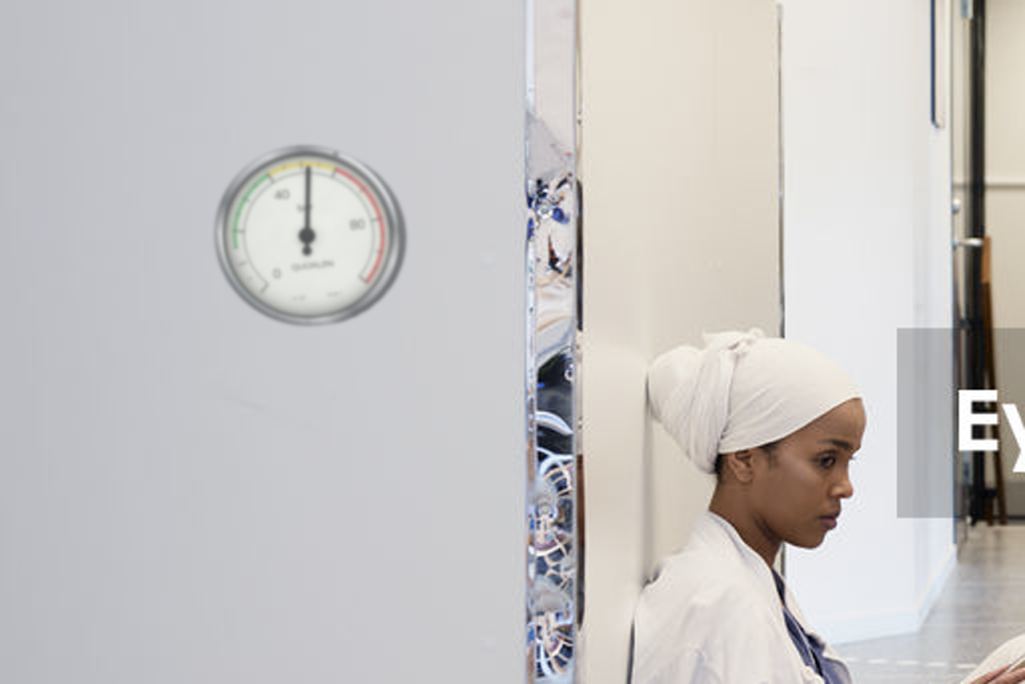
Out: 52.5
